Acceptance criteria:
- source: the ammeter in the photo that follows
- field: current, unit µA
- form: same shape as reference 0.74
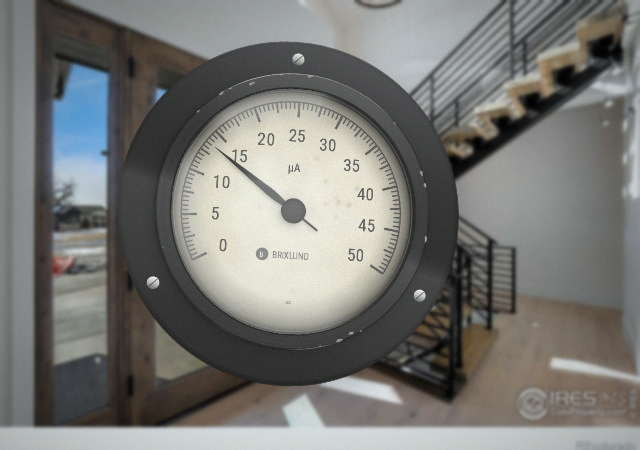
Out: 13.5
